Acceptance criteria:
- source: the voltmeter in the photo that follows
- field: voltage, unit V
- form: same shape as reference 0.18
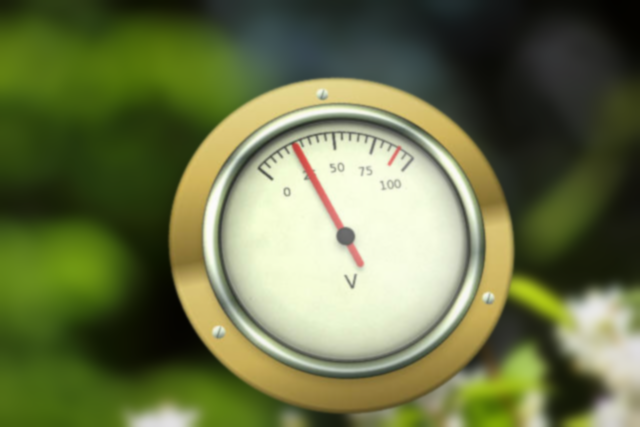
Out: 25
